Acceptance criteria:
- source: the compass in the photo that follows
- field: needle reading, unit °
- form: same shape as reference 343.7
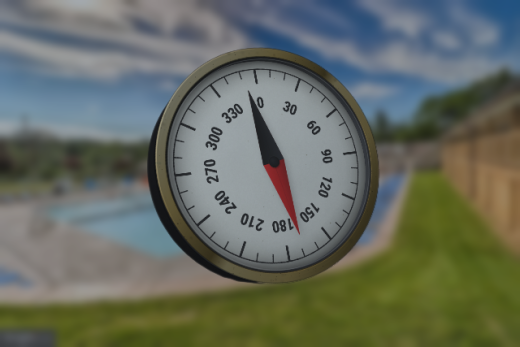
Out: 170
